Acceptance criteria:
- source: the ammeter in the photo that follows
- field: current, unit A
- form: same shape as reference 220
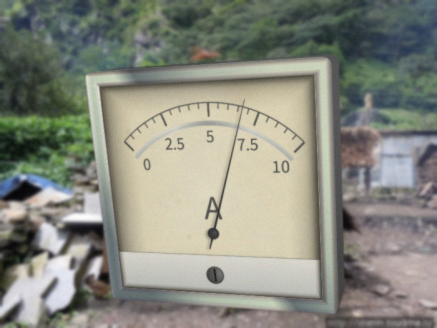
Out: 6.75
